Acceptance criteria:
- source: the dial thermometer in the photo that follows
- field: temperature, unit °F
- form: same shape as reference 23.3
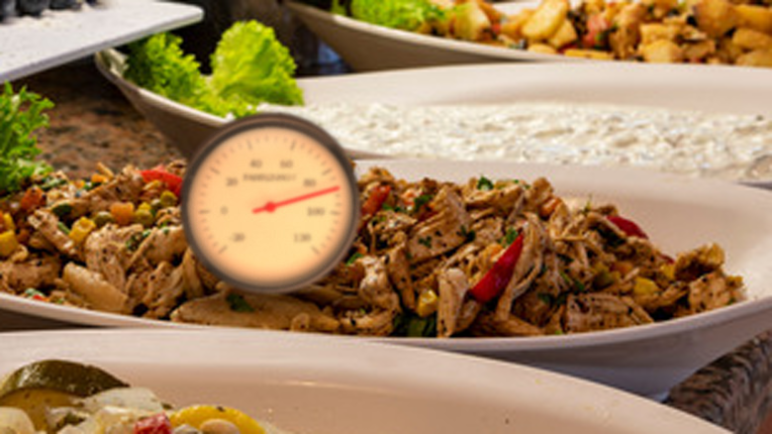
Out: 88
